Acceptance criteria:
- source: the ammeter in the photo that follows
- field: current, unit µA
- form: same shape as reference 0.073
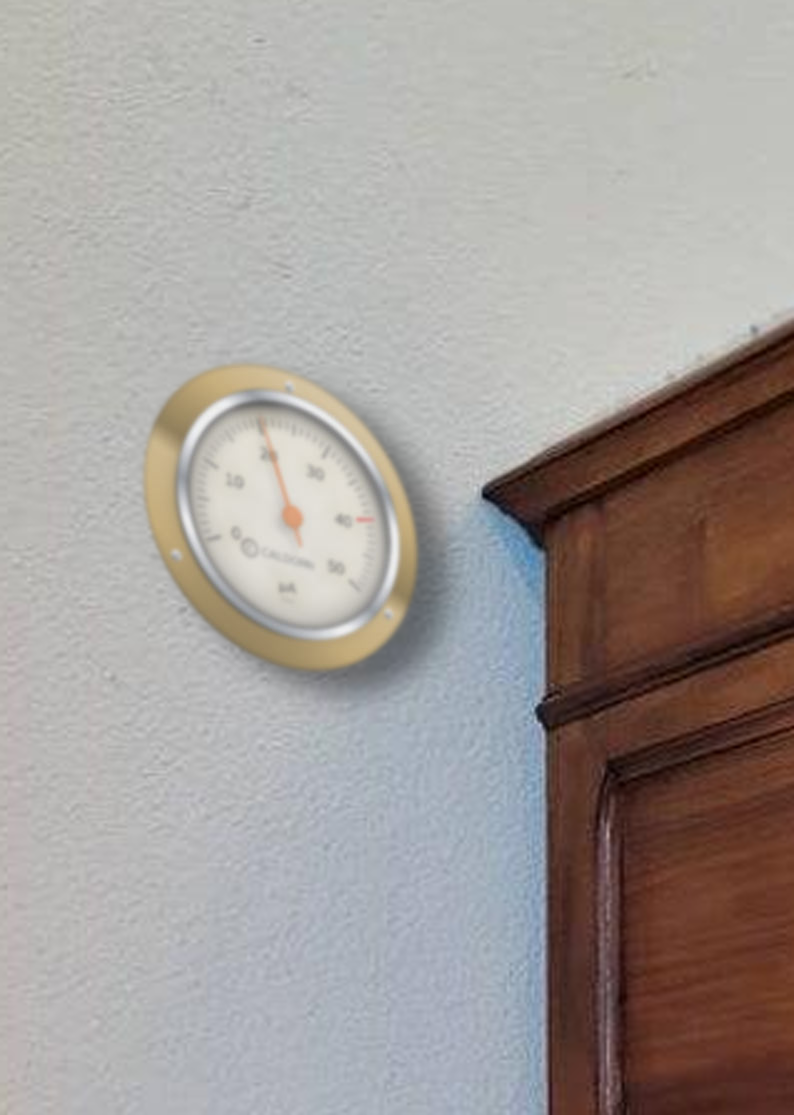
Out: 20
